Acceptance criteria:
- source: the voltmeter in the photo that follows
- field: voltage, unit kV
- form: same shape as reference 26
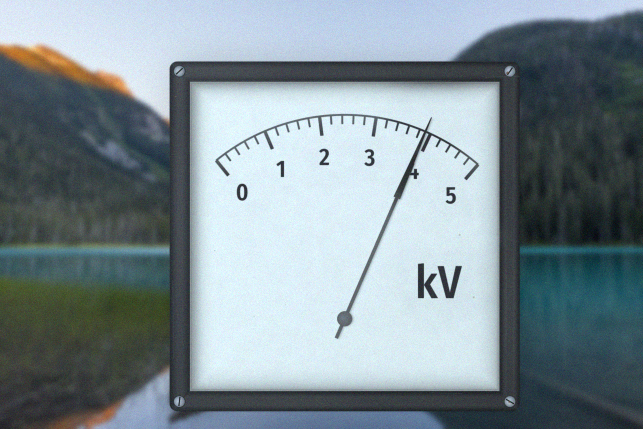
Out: 3.9
